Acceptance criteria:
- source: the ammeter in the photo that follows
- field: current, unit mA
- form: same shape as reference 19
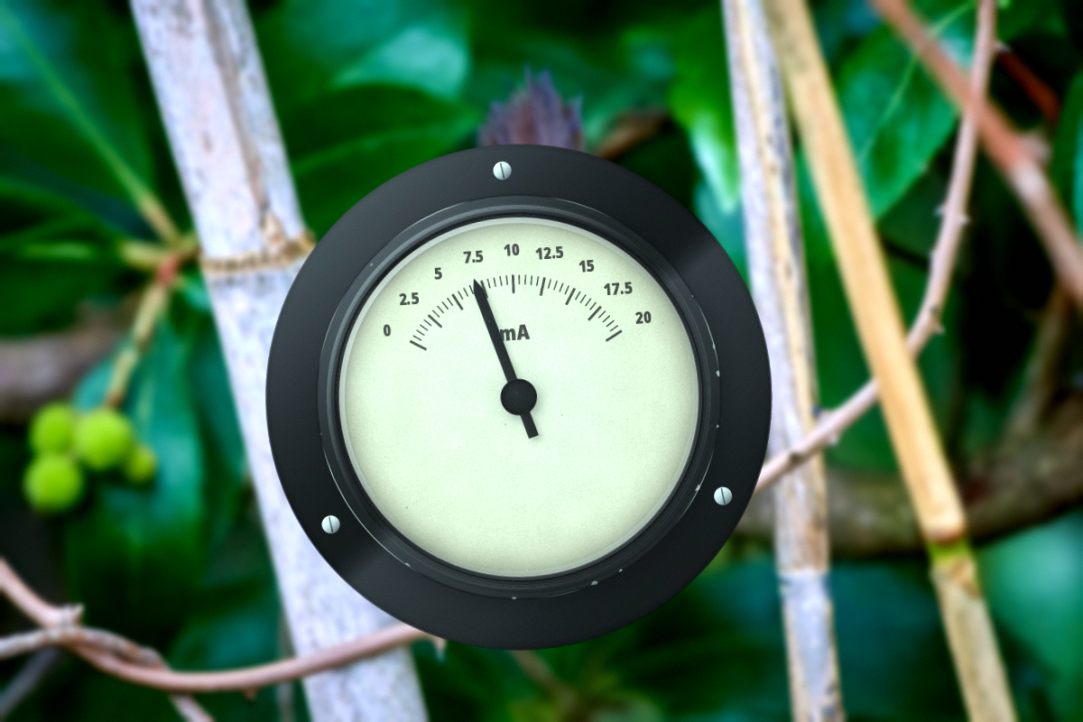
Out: 7
